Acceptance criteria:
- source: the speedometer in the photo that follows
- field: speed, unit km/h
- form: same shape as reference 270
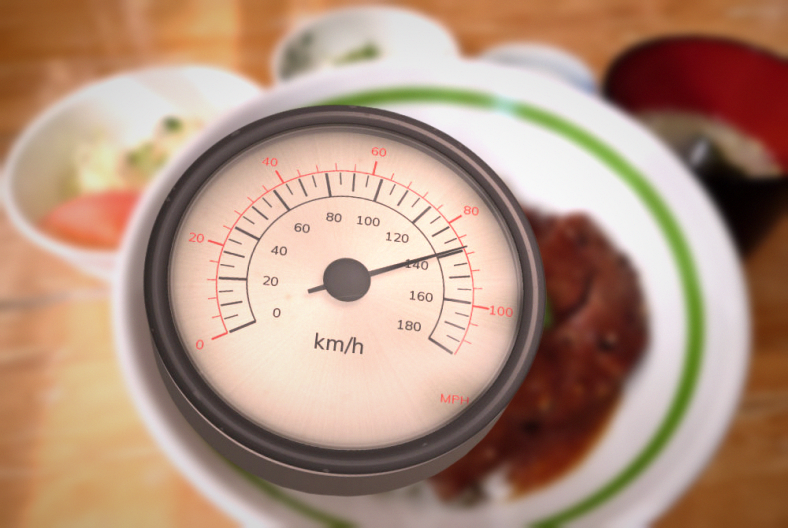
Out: 140
